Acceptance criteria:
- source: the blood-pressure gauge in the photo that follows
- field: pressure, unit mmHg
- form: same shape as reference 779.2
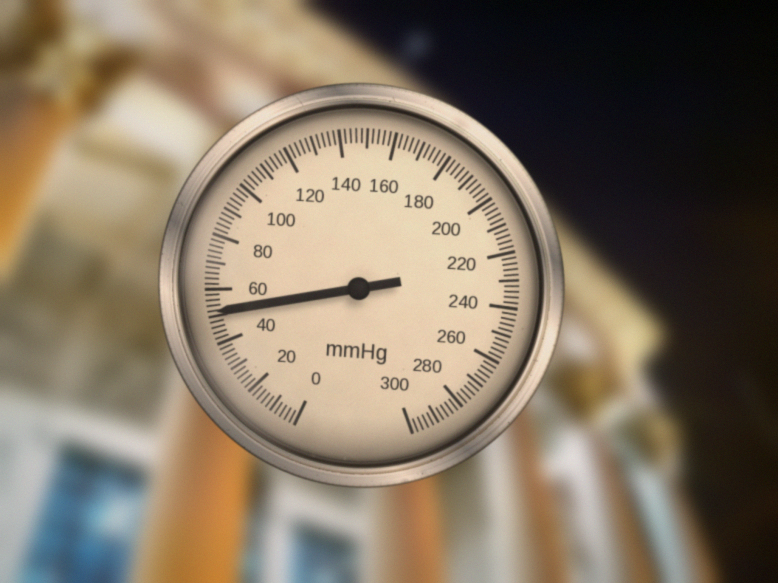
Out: 52
